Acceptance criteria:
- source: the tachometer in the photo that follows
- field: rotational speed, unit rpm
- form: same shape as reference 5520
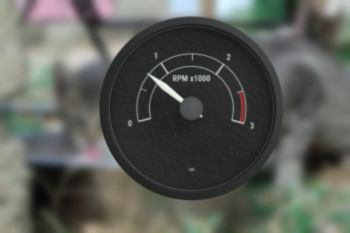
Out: 750
